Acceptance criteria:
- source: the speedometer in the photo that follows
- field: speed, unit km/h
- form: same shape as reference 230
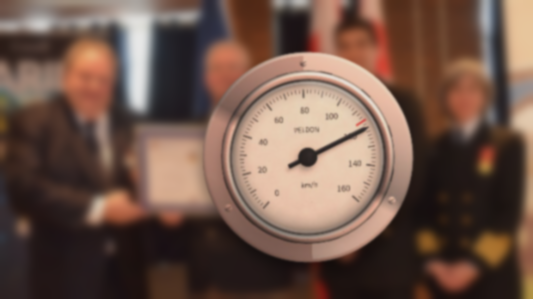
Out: 120
